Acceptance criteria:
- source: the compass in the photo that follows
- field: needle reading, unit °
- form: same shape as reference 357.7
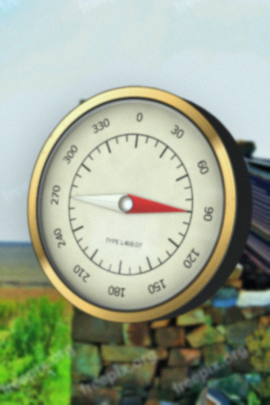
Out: 90
